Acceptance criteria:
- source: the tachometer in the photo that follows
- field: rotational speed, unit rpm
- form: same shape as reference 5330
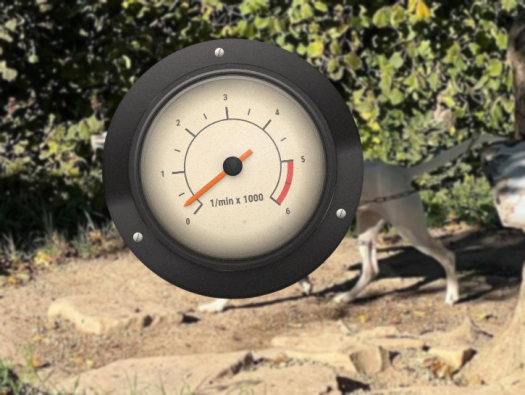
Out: 250
